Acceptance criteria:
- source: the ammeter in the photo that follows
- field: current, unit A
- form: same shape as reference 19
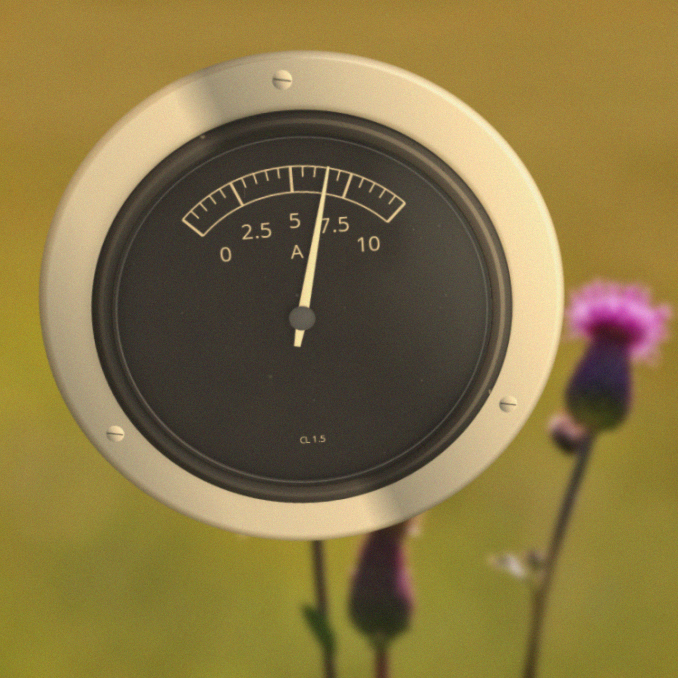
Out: 6.5
